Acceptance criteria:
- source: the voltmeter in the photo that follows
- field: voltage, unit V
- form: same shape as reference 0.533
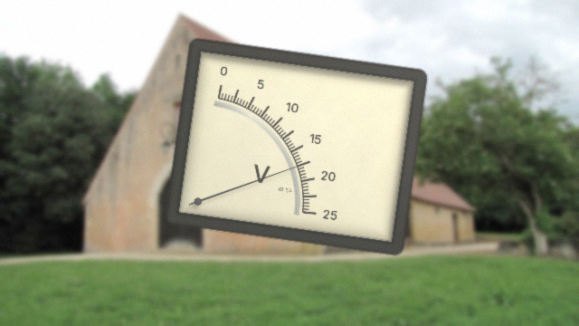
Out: 17.5
